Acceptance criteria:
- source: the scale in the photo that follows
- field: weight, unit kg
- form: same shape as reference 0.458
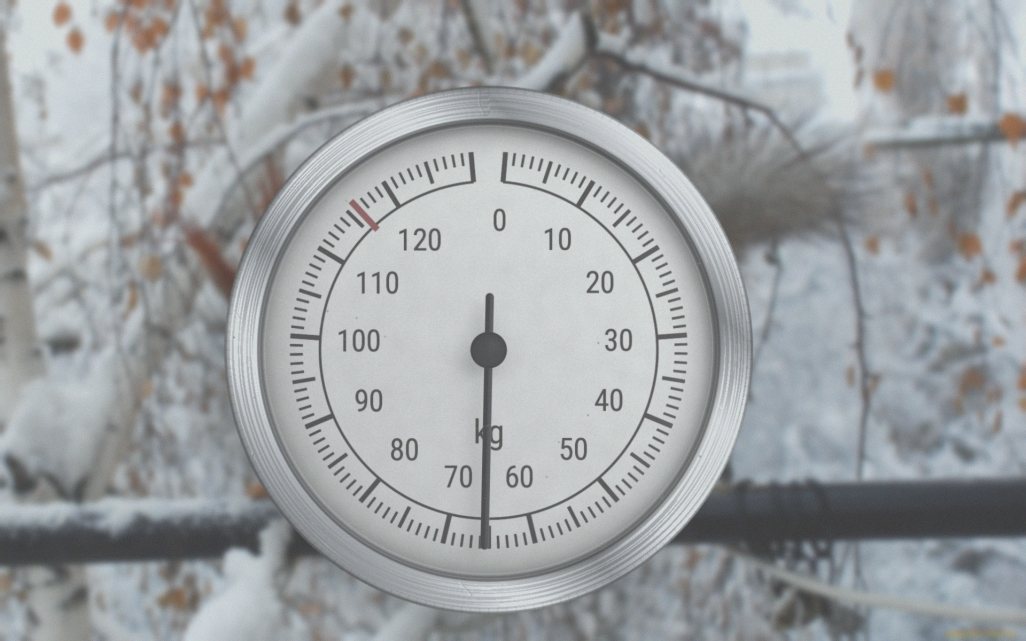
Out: 65.5
